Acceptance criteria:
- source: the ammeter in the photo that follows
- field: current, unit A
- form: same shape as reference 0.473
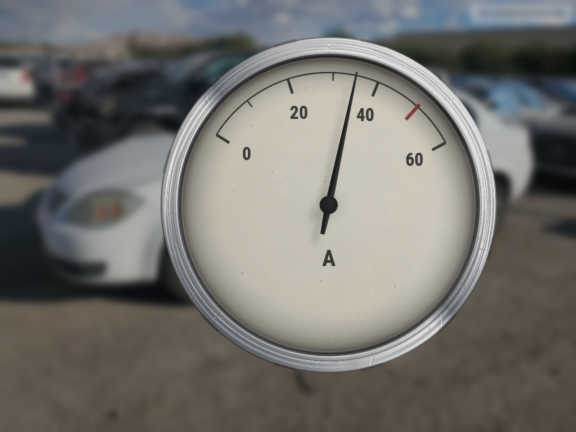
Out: 35
